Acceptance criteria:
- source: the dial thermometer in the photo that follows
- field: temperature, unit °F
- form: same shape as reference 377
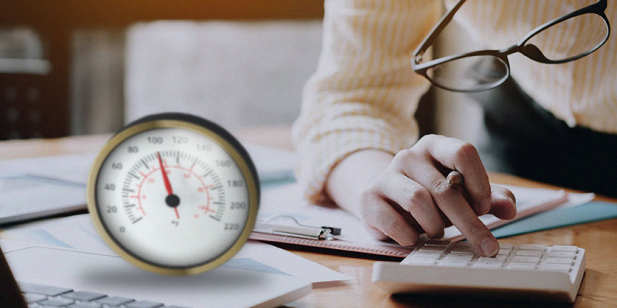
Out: 100
